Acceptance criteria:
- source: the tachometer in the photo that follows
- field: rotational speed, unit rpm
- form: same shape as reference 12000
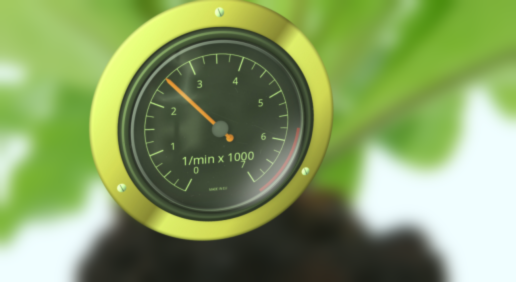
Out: 2500
